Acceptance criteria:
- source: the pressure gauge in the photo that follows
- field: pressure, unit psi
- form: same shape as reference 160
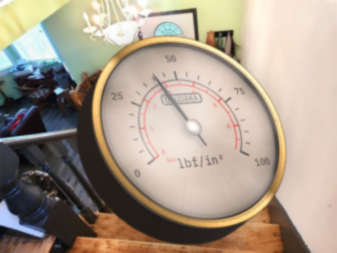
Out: 40
